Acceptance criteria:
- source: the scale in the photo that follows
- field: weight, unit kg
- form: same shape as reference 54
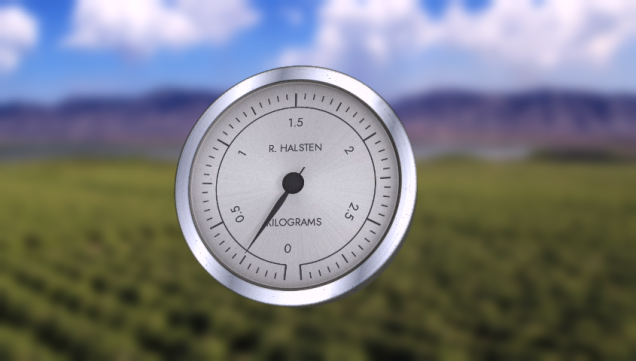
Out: 0.25
